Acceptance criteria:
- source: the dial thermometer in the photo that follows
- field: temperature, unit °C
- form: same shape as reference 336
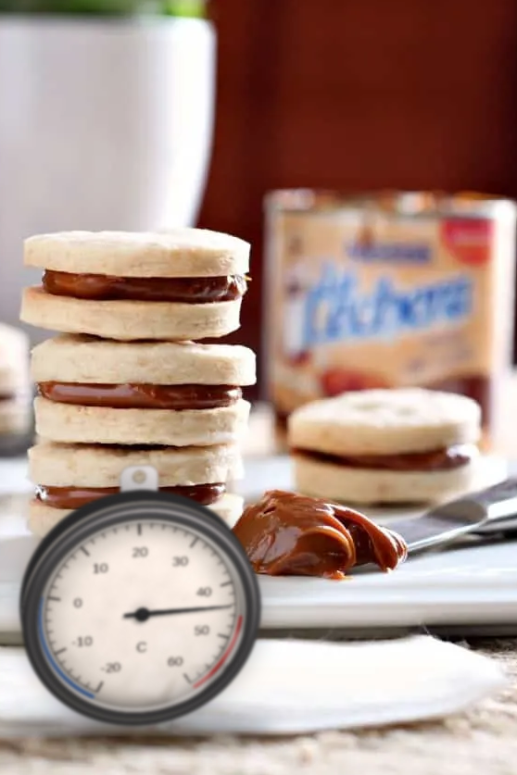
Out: 44
